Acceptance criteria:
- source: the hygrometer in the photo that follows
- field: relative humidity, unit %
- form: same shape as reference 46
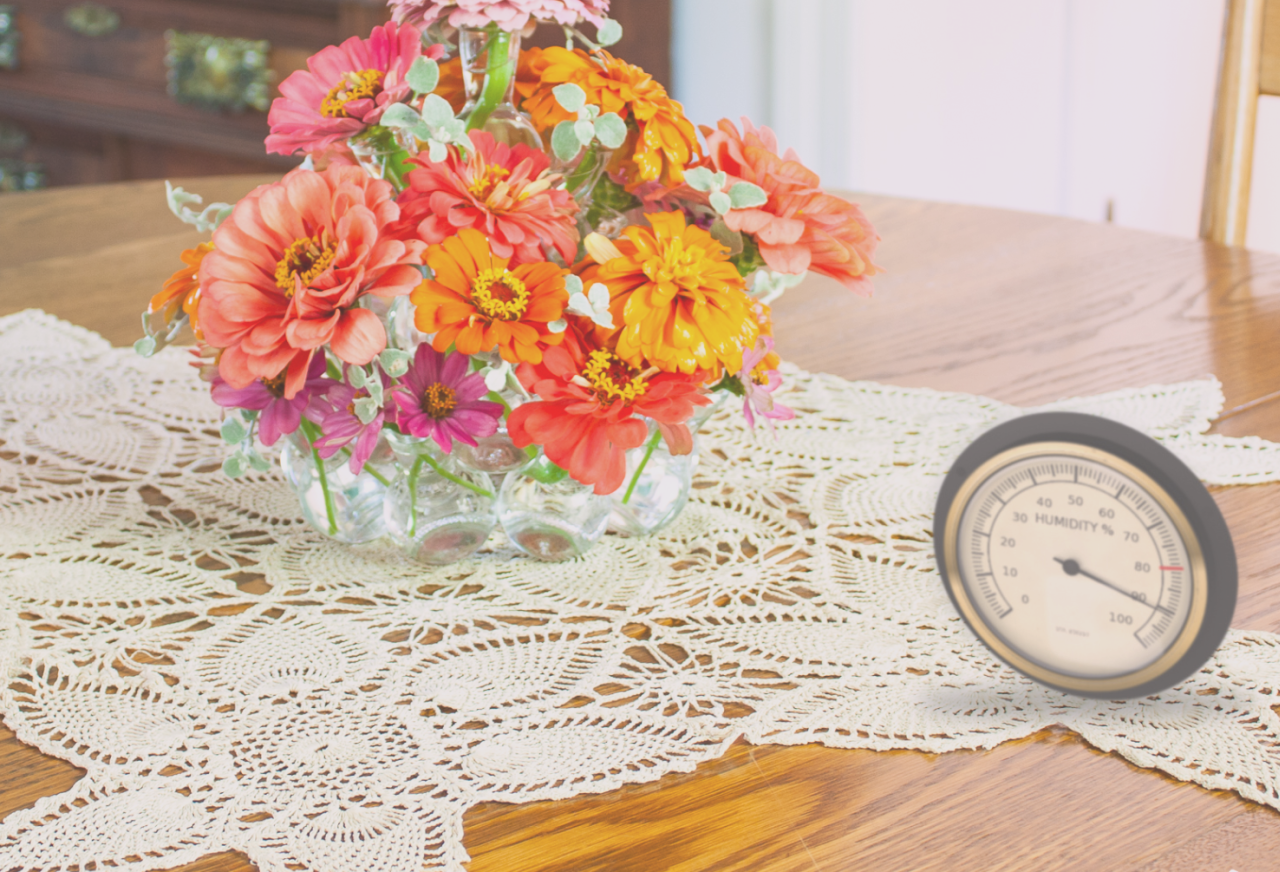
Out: 90
